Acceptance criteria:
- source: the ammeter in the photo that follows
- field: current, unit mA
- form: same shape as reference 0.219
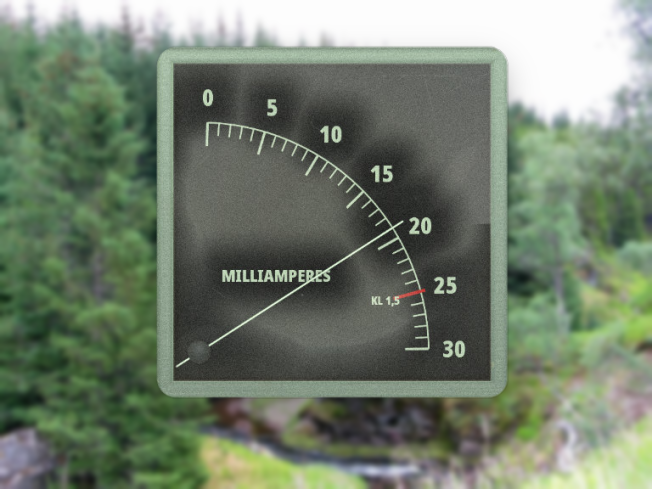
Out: 19
